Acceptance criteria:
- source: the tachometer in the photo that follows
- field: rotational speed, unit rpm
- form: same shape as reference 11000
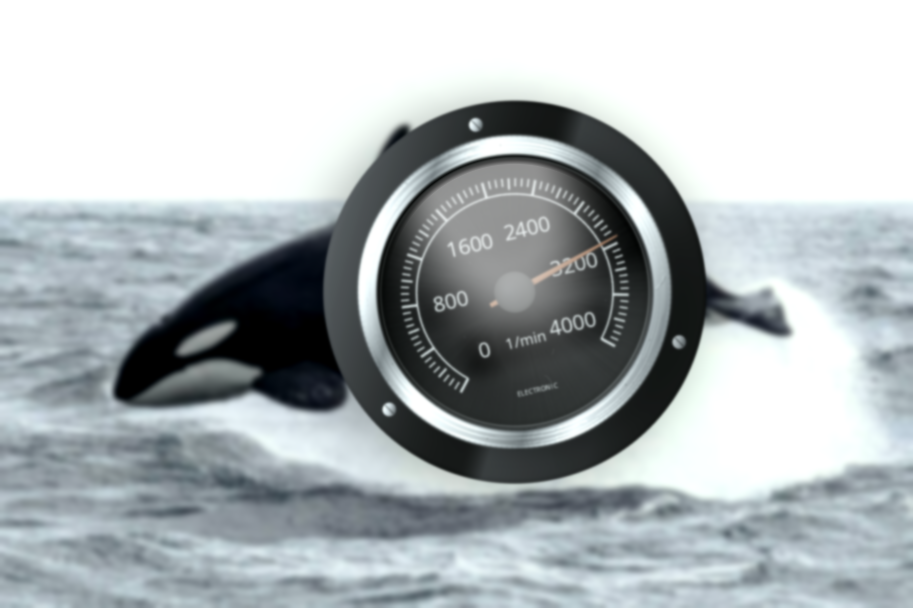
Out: 3150
